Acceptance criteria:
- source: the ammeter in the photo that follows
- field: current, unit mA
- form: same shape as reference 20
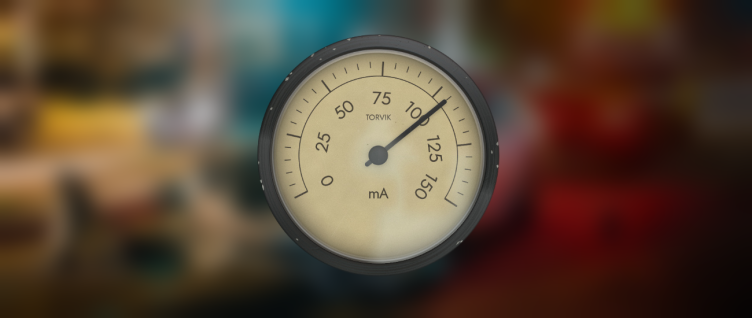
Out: 105
